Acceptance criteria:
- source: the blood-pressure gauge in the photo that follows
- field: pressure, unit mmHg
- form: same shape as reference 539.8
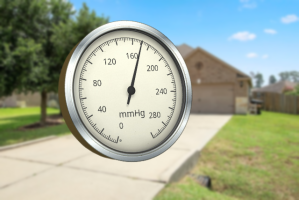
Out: 170
